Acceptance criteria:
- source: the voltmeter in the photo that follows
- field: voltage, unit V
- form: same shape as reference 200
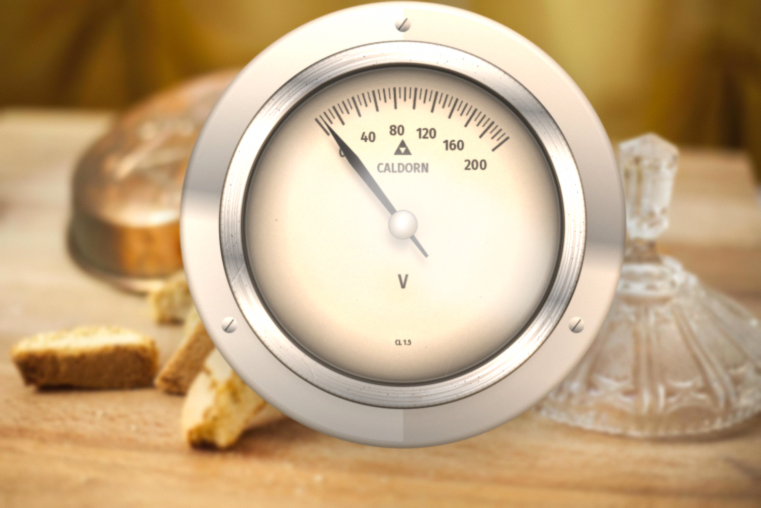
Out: 5
